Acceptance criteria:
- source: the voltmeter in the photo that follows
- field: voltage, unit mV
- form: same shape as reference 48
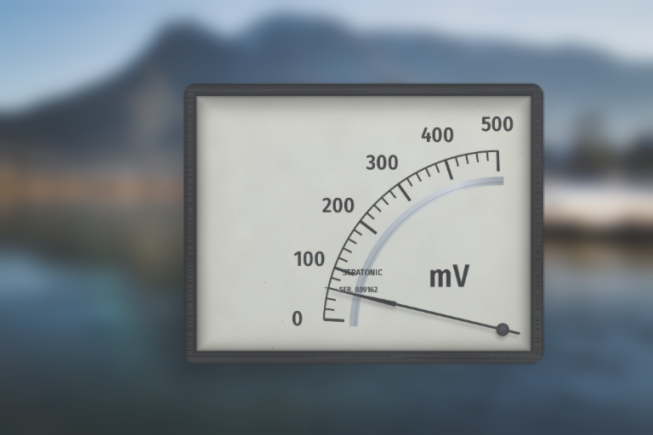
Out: 60
